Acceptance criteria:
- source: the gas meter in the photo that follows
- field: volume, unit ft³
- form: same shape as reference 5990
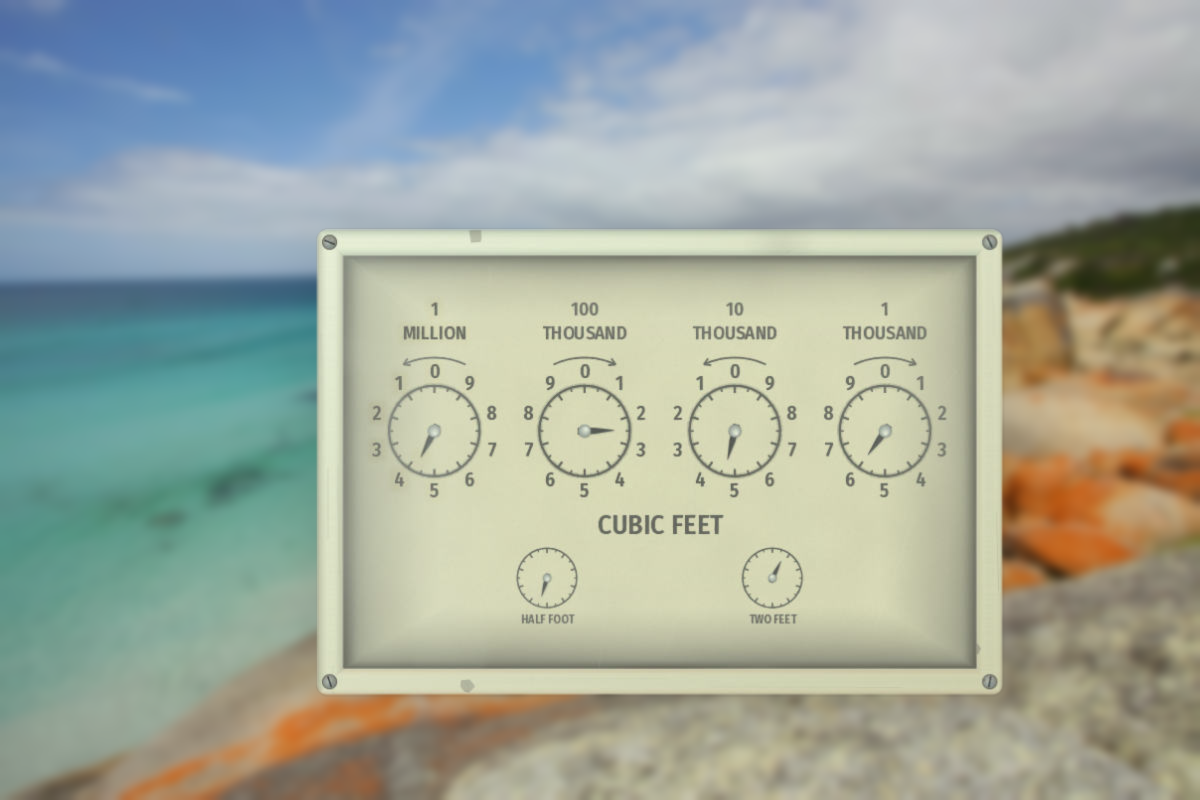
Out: 424600
